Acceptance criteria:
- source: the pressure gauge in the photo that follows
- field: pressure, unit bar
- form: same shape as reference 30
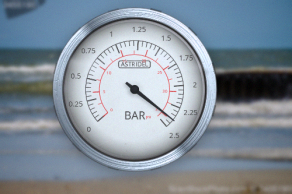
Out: 2.4
